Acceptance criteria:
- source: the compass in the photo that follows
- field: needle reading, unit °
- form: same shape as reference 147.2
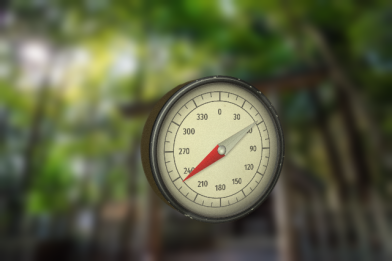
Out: 235
